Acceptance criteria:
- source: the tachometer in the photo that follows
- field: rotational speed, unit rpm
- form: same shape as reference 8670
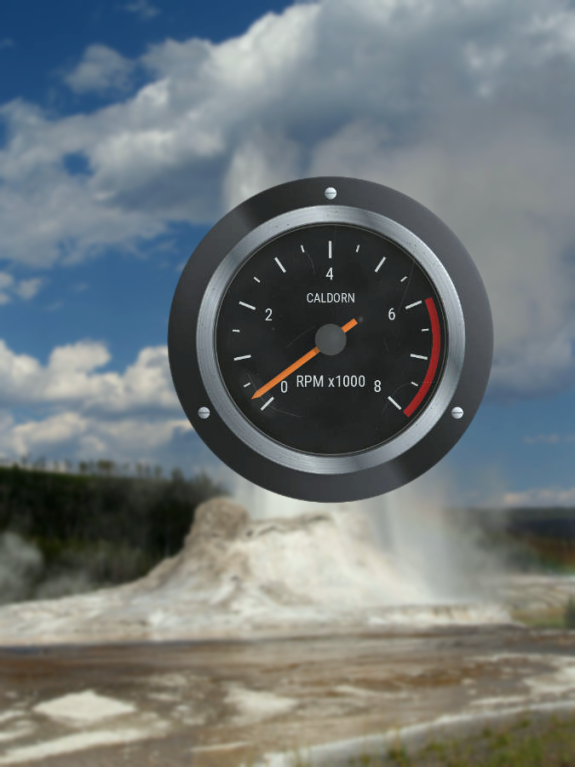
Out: 250
